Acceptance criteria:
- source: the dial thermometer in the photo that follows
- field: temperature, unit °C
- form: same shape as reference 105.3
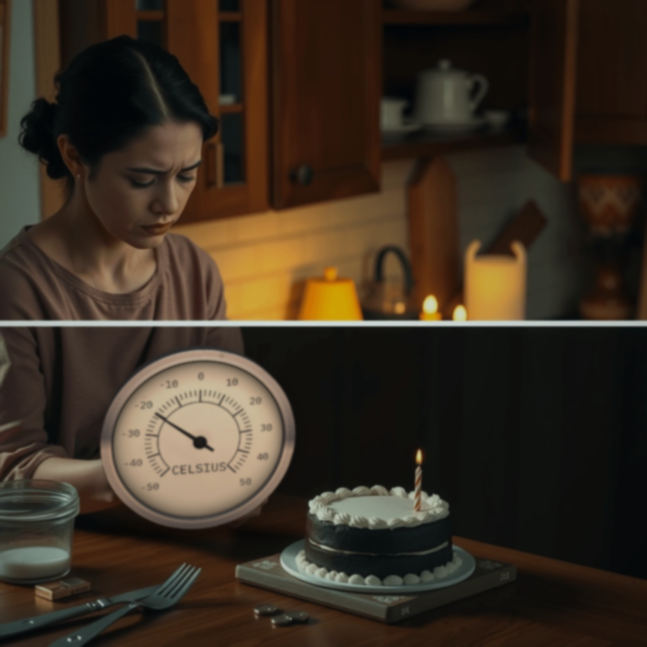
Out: -20
